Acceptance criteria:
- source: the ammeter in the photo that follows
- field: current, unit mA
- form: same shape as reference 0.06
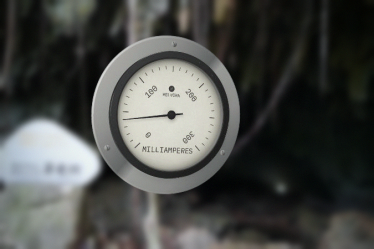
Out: 40
